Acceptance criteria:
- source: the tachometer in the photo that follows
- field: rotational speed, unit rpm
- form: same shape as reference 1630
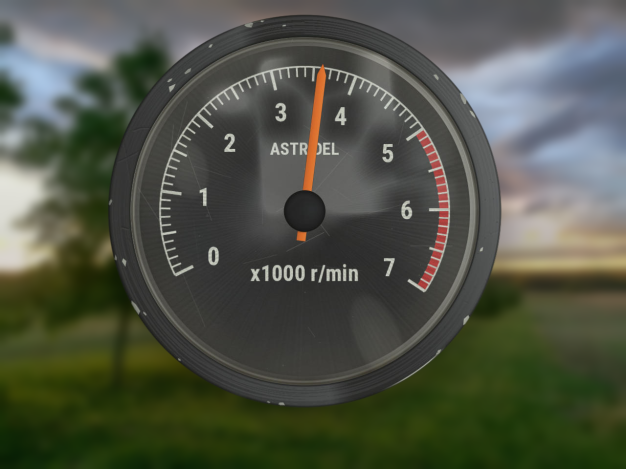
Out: 3600
